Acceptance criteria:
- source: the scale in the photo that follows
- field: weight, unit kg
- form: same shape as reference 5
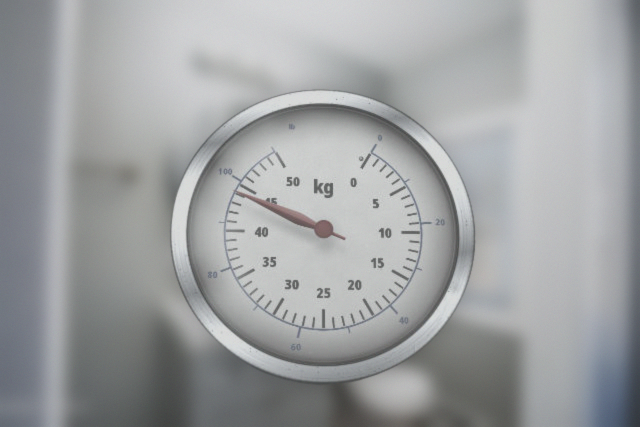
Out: 44
